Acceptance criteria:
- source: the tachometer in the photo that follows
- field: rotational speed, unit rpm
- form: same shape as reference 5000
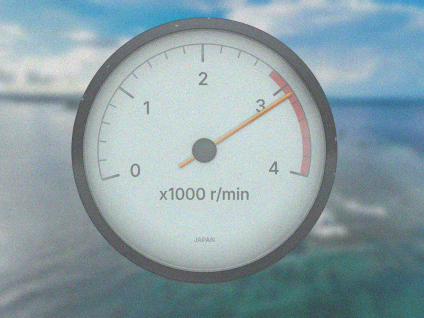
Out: 3100
